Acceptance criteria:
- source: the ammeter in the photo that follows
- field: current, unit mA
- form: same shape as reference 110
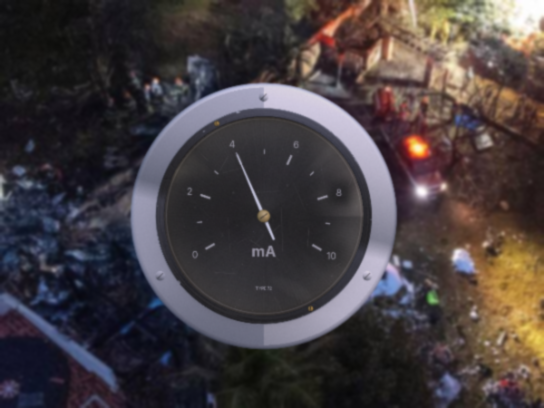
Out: 4
